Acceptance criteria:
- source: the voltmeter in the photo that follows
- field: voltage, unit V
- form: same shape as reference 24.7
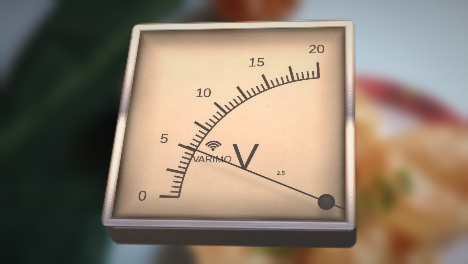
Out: 5
